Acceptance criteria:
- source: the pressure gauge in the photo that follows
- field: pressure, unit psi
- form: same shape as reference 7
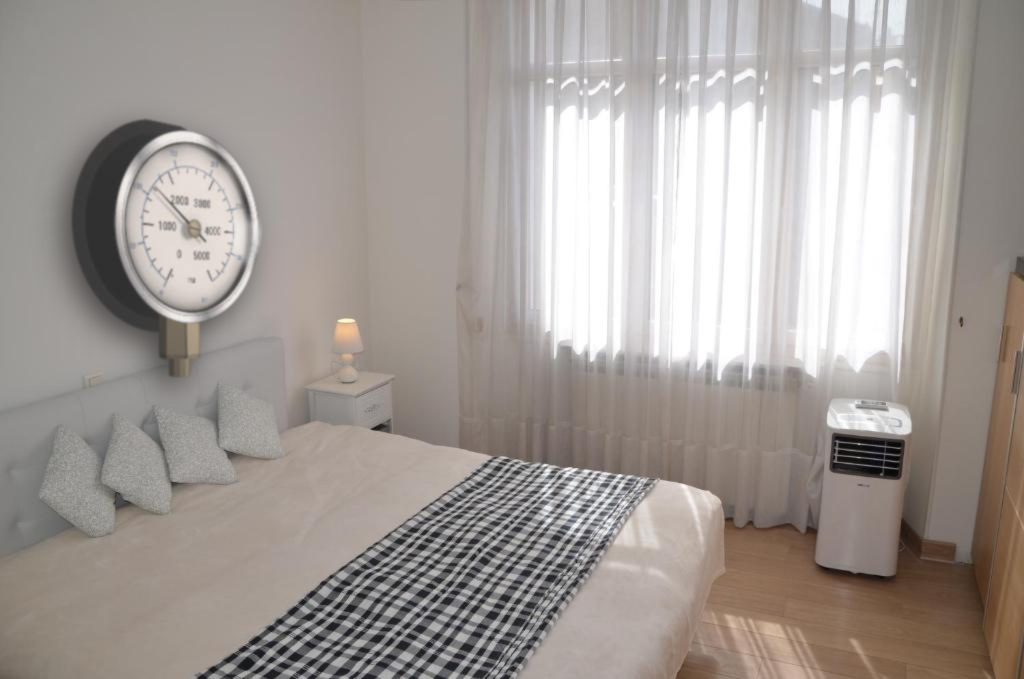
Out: 1600
